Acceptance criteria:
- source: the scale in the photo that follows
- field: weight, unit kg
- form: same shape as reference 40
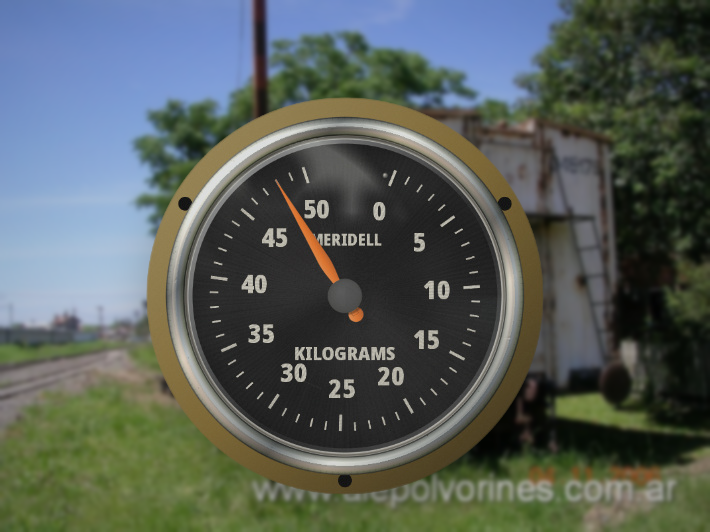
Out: 48
